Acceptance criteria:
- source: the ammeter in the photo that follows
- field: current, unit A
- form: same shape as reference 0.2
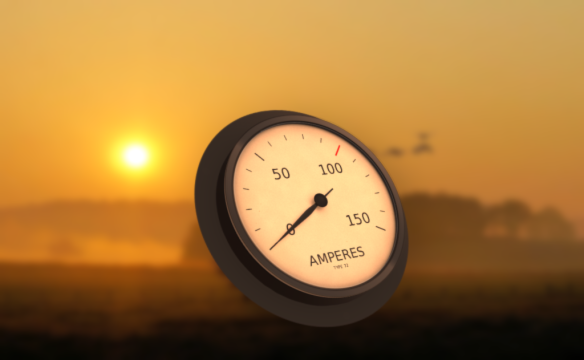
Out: 0
